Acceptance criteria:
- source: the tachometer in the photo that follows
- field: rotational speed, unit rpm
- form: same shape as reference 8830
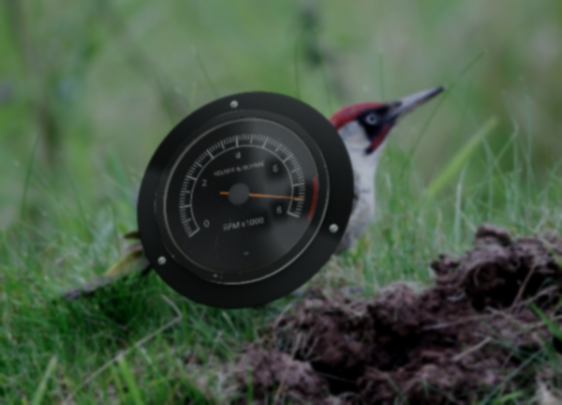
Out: 7500
